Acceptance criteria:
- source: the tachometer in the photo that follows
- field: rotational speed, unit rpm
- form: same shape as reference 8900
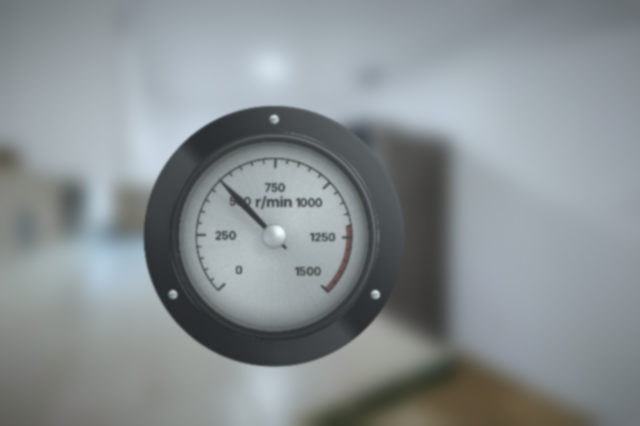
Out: 500
